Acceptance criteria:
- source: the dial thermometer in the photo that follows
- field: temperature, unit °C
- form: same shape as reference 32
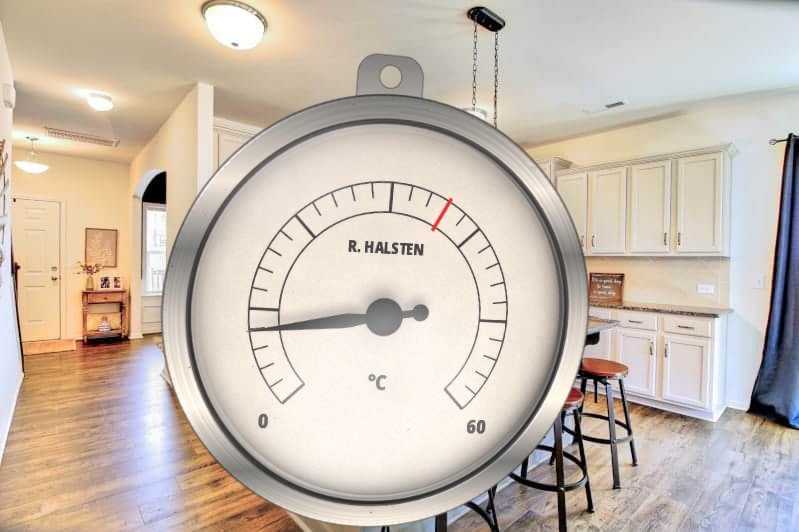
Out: 8
